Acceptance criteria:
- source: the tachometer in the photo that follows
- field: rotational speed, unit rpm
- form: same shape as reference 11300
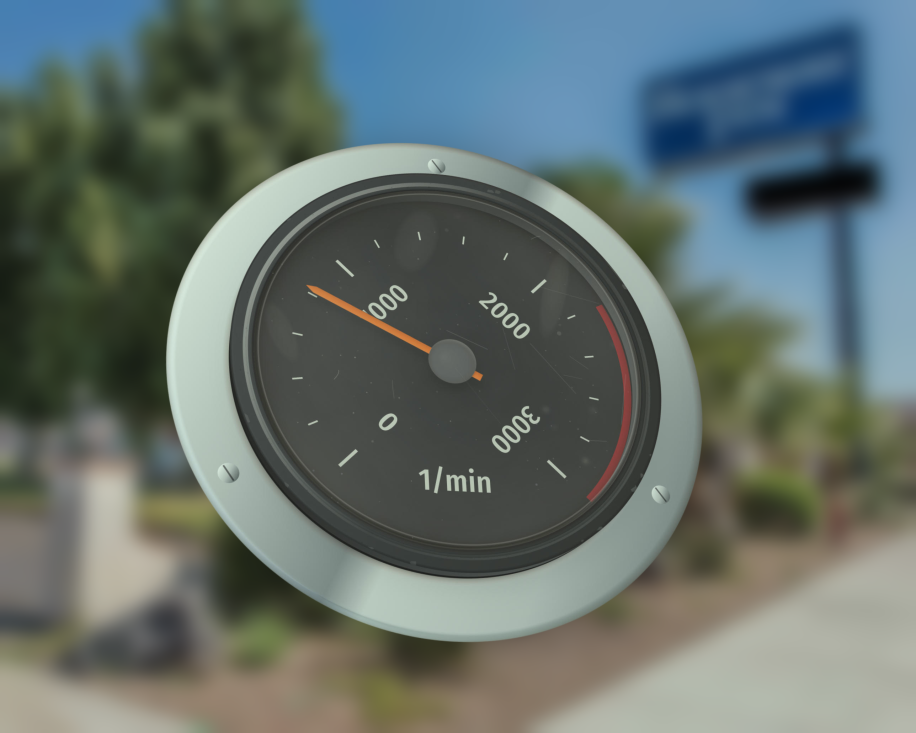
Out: 800
